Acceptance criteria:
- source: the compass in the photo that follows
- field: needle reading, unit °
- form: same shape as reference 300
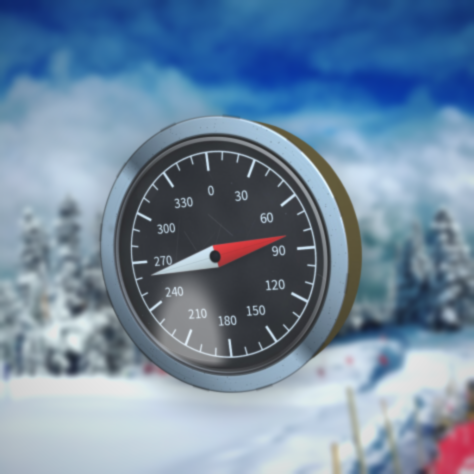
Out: 80
